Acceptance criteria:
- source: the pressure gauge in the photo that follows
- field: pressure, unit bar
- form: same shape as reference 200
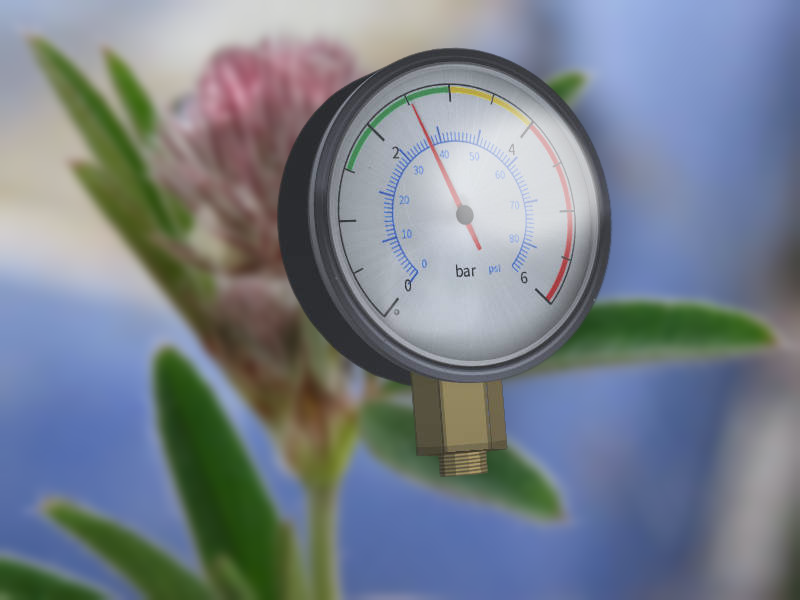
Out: 2.5
